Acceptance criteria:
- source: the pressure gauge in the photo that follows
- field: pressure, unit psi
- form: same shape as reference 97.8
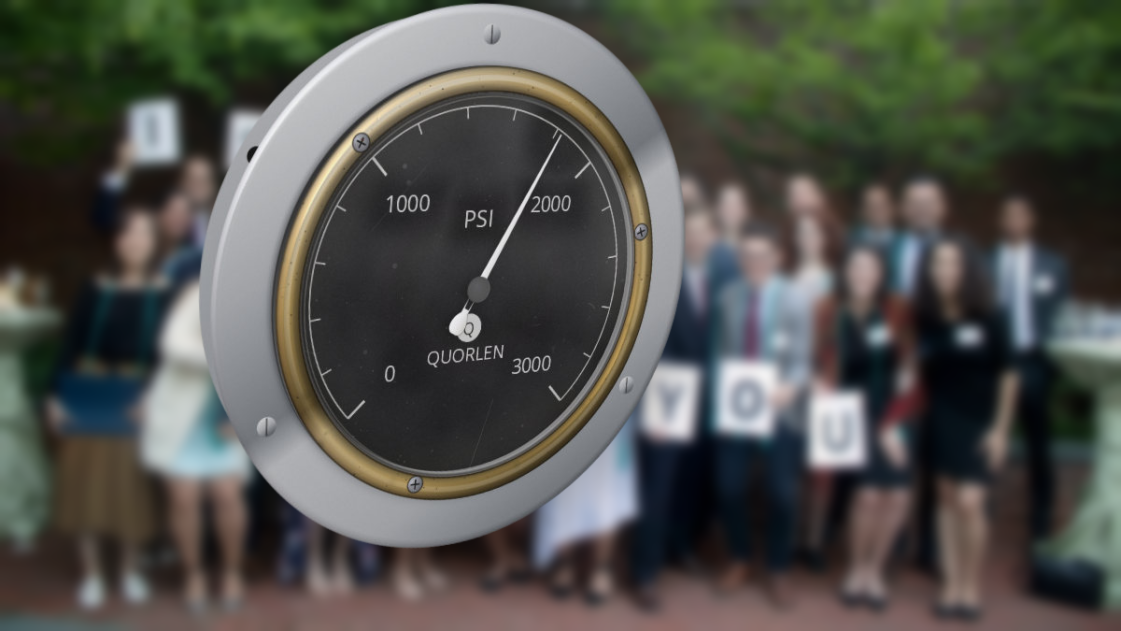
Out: 1800
